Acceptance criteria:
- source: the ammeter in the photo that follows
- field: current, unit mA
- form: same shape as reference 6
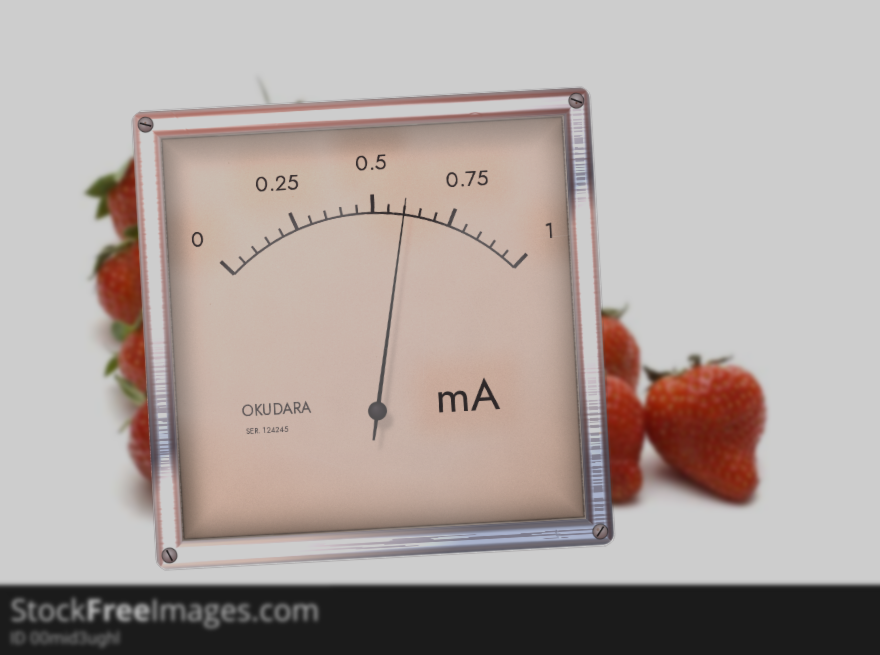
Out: 0.6
